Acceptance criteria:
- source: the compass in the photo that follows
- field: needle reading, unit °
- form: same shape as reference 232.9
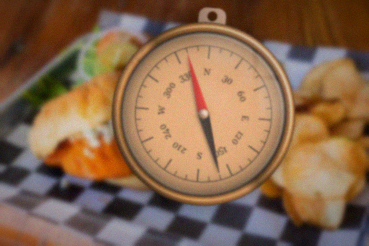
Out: 340
